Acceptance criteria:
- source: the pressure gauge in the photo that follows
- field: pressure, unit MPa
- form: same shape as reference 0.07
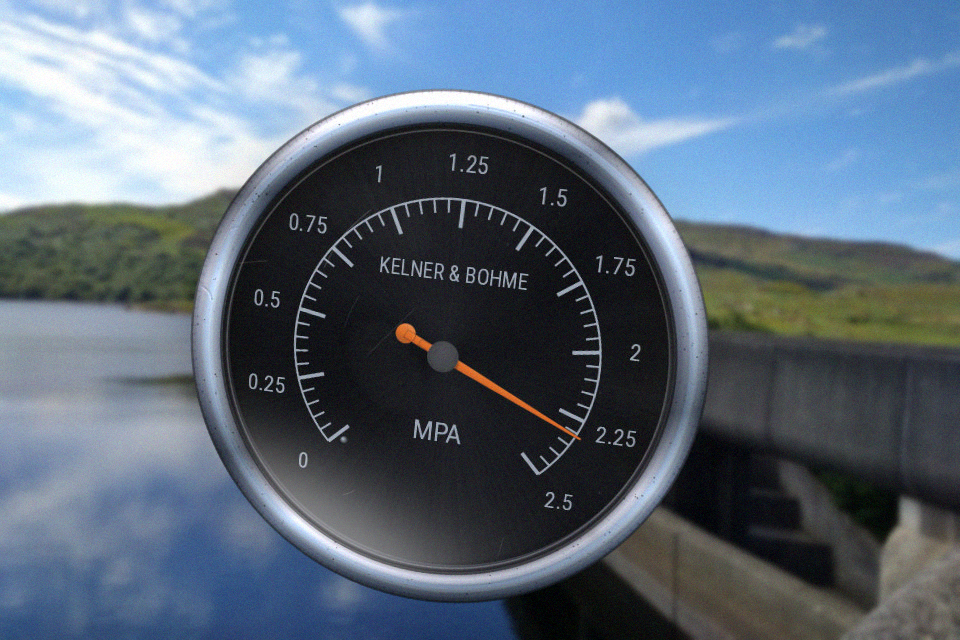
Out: 2.3
